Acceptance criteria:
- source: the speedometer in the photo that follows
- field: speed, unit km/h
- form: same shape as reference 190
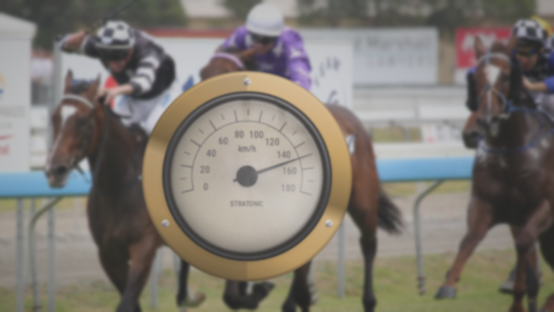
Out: 150
